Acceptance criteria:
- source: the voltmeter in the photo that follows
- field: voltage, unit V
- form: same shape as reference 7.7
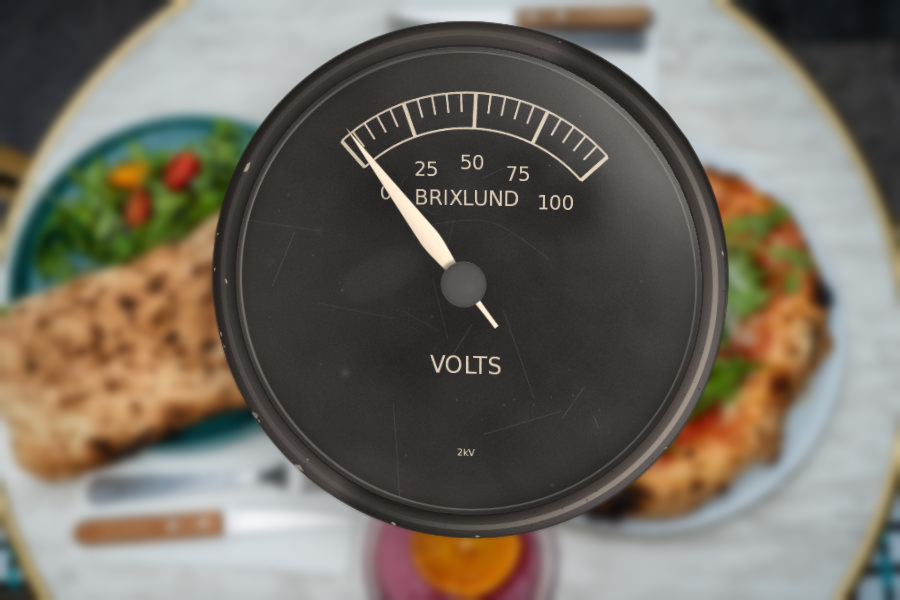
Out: 5
